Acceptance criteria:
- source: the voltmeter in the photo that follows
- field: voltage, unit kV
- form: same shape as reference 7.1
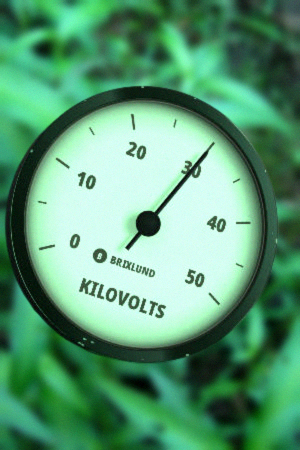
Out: 30
